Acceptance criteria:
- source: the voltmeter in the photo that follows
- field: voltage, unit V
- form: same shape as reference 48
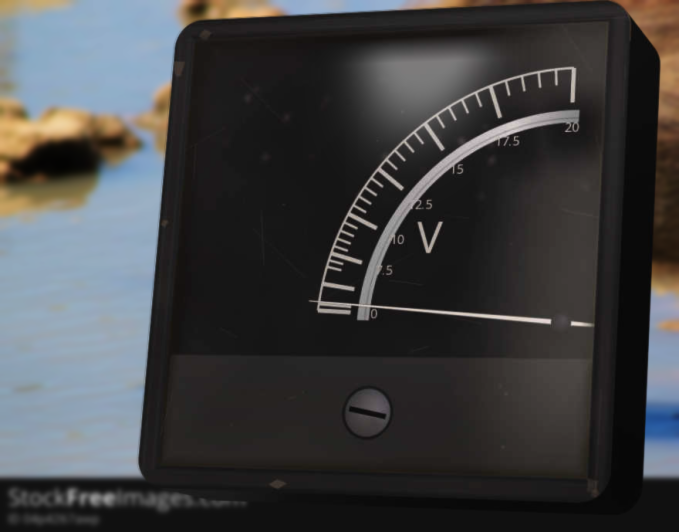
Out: 2.5
